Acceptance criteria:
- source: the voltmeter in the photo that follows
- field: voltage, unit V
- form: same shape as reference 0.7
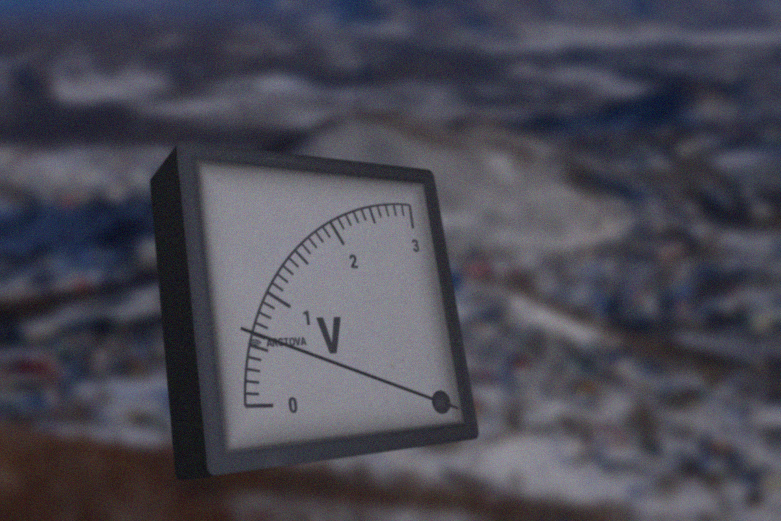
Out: 0.6
